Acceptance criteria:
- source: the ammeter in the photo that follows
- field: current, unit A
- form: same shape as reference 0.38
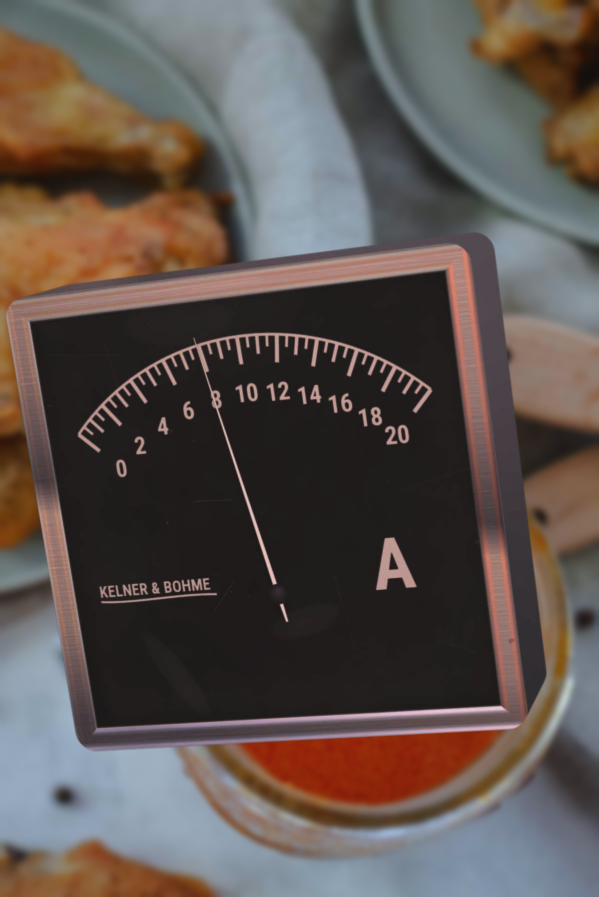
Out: 8
